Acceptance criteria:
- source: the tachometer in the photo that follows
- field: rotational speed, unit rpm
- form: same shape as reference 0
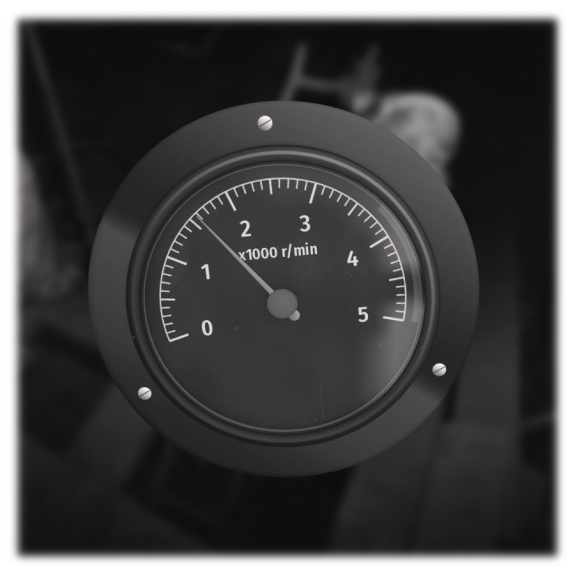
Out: 1600
